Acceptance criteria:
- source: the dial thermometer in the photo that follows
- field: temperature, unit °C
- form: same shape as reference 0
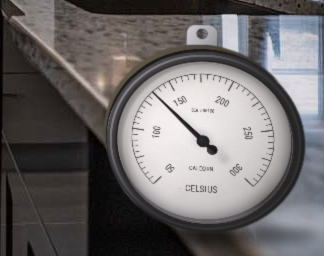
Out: 135
